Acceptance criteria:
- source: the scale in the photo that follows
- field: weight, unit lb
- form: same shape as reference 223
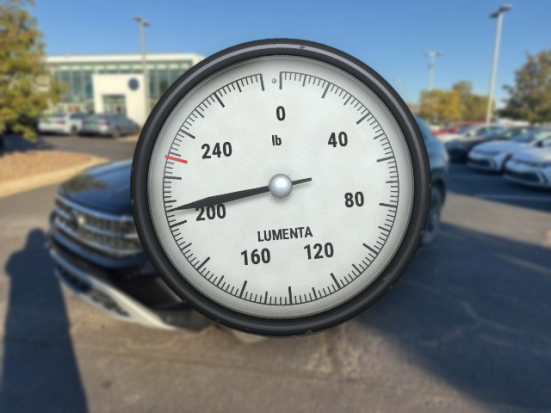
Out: 206
